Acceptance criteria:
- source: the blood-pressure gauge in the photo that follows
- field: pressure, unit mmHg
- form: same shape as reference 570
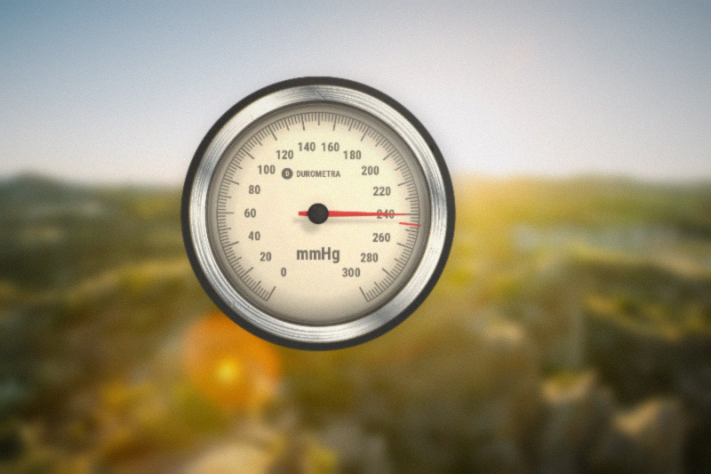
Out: 240
